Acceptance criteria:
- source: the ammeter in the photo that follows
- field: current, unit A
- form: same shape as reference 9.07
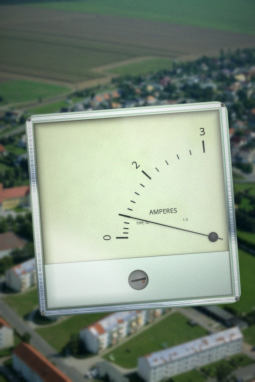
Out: 1
